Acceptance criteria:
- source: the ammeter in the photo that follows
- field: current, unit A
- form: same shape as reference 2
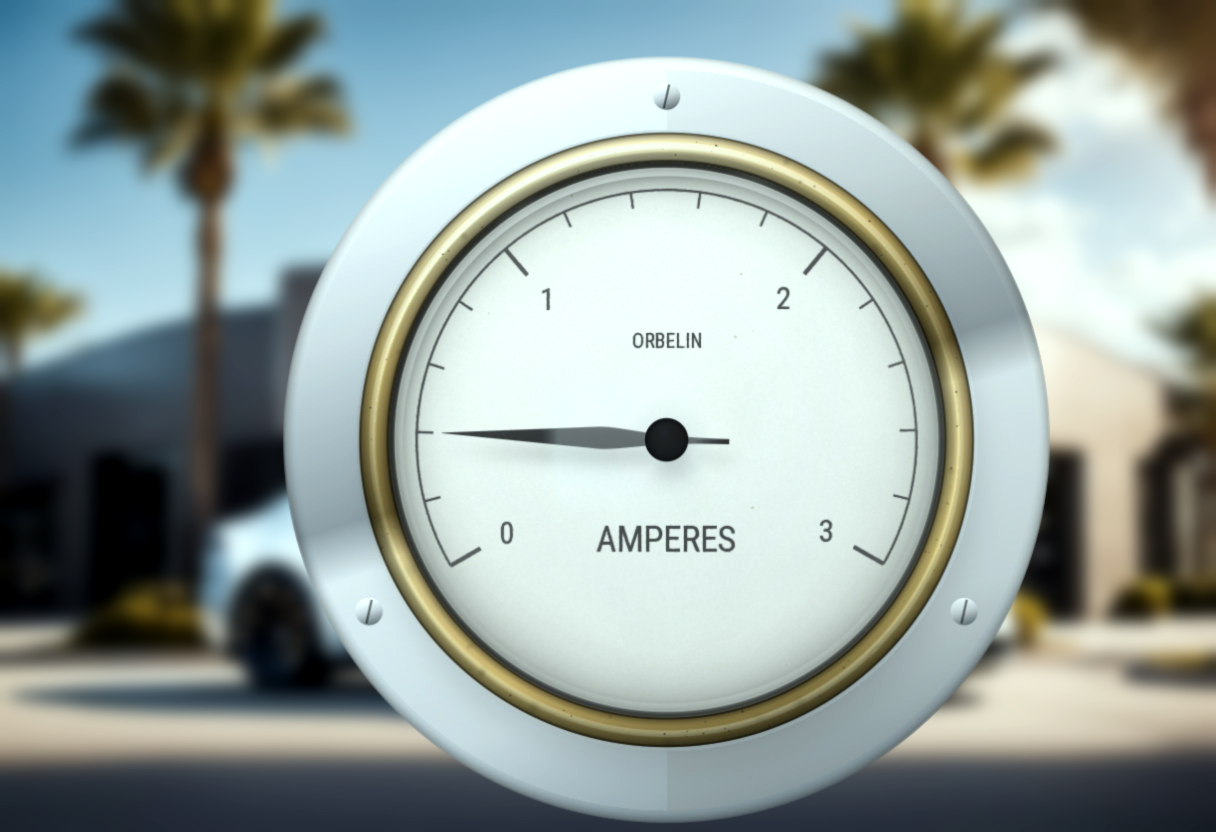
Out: 0.4
